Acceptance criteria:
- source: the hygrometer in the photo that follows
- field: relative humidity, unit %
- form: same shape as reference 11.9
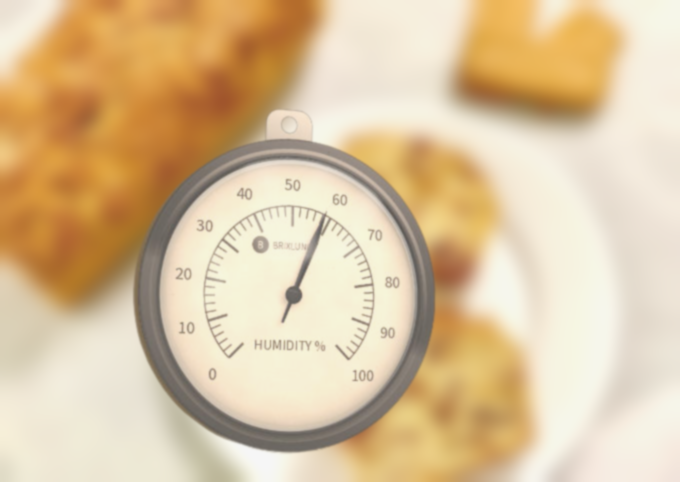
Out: 58
